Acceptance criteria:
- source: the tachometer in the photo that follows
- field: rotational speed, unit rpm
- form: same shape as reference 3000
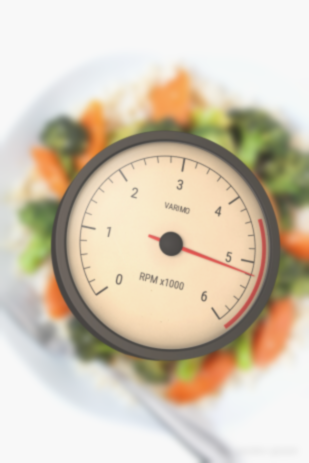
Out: 5200
